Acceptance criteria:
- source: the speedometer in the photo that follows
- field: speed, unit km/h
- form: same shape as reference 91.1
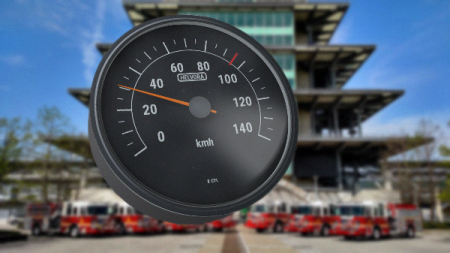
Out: 30
